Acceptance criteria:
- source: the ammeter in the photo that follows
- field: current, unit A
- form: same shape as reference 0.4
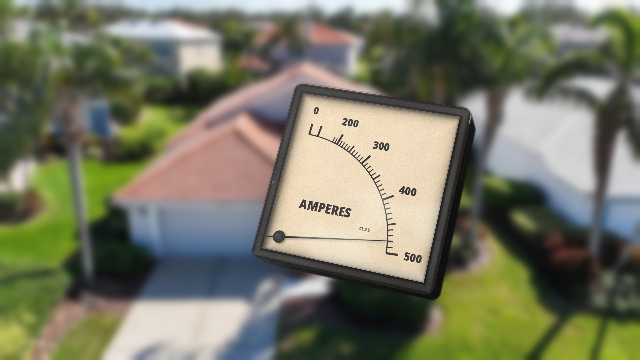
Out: 480
